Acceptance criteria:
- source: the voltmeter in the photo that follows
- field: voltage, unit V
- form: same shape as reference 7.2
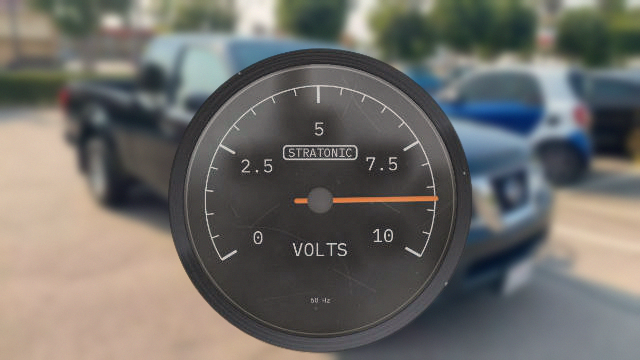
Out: 8.75
